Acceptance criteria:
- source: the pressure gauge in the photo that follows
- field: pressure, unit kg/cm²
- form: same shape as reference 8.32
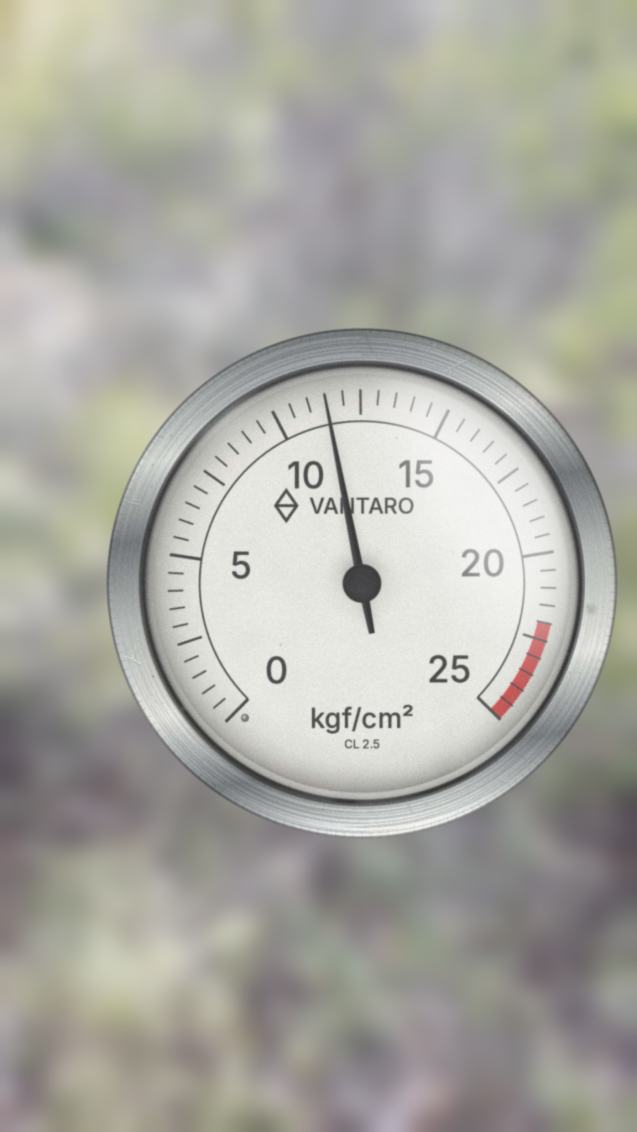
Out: 11.5
